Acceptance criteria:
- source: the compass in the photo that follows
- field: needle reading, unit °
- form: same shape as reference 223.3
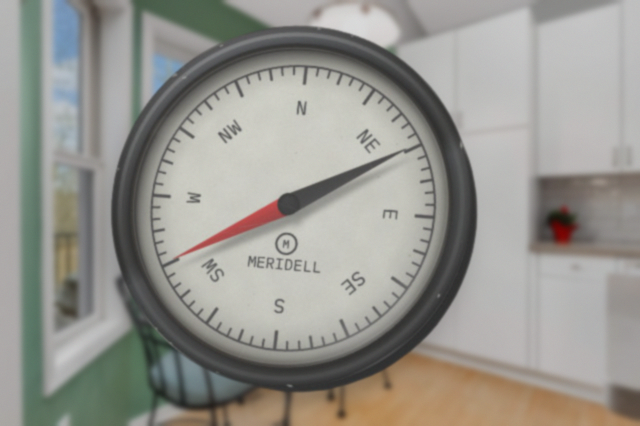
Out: 240
